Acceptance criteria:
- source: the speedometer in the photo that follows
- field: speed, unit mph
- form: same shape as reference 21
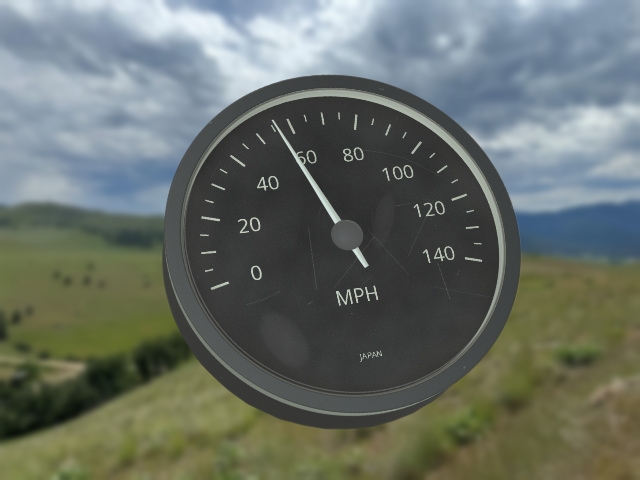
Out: 55
